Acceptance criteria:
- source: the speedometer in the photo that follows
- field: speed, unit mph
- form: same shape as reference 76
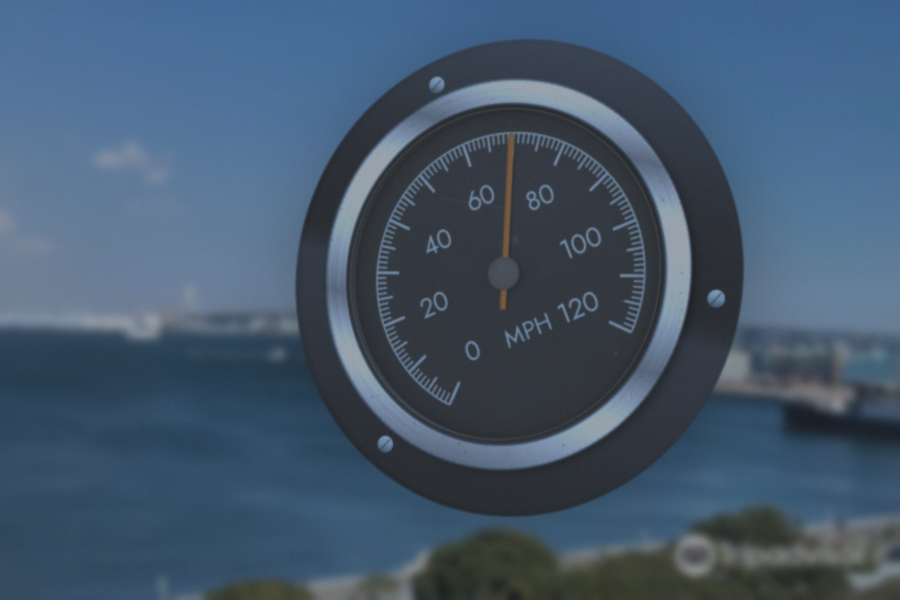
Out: 70
